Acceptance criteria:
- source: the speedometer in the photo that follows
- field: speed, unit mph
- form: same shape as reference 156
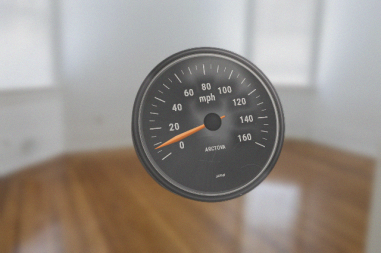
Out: 7.5
